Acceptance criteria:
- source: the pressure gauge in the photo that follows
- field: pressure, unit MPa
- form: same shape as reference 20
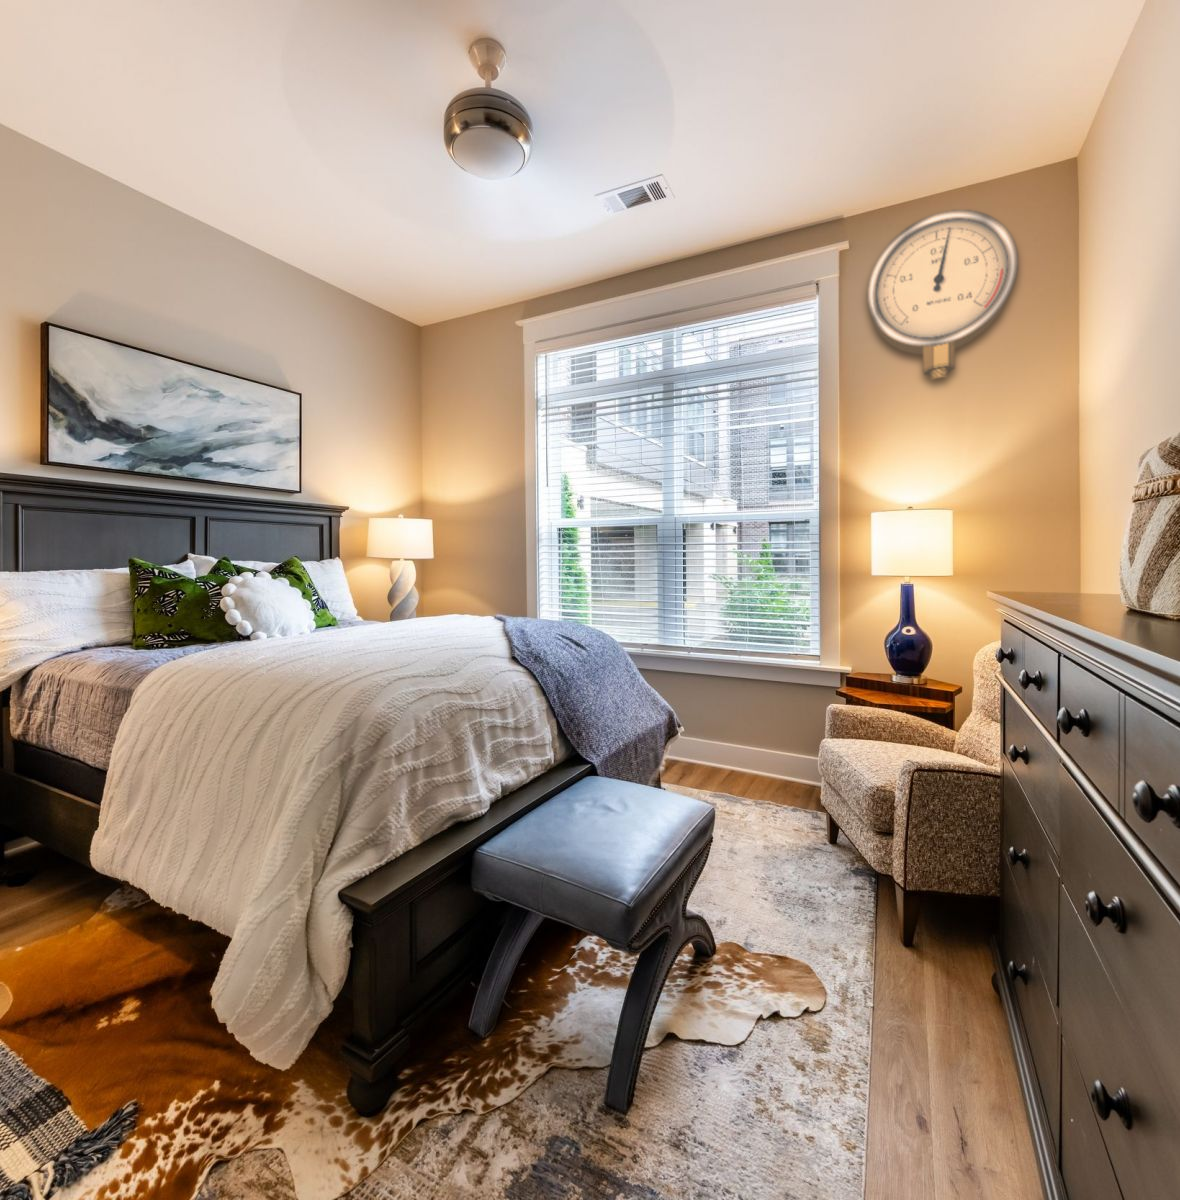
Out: 0.22
